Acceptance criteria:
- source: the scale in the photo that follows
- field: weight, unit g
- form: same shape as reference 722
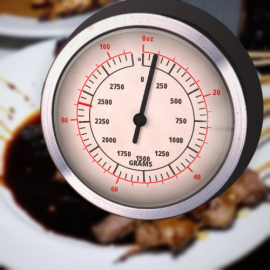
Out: 100
